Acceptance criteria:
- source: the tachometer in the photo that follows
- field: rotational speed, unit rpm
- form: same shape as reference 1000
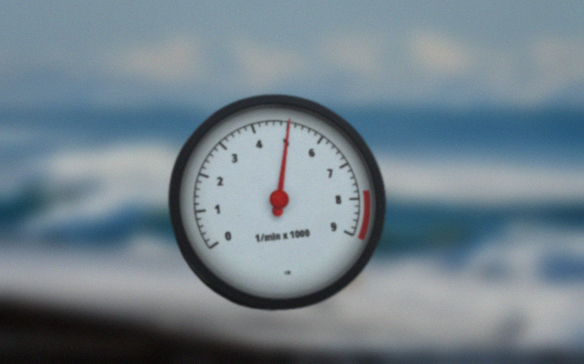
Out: 5000
